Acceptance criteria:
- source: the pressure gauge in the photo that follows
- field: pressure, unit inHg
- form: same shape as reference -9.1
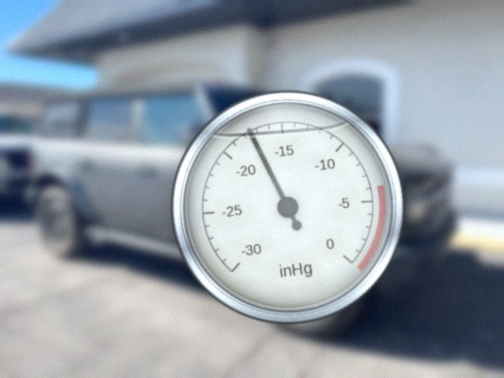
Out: -17.5
